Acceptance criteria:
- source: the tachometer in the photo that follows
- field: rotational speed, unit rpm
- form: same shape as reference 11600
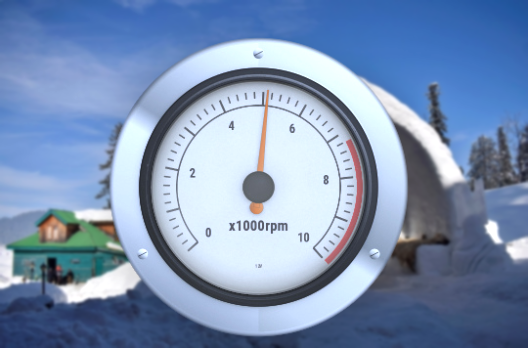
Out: 5100
